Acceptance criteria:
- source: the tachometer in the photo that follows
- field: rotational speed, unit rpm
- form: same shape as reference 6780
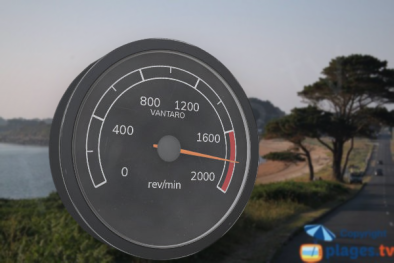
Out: 1800
